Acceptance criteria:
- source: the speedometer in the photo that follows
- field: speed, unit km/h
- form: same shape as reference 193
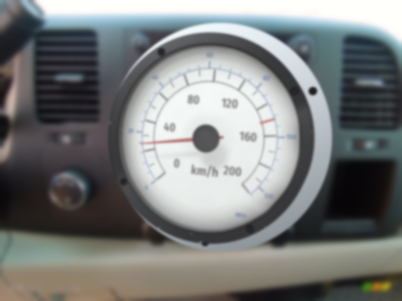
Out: 25
